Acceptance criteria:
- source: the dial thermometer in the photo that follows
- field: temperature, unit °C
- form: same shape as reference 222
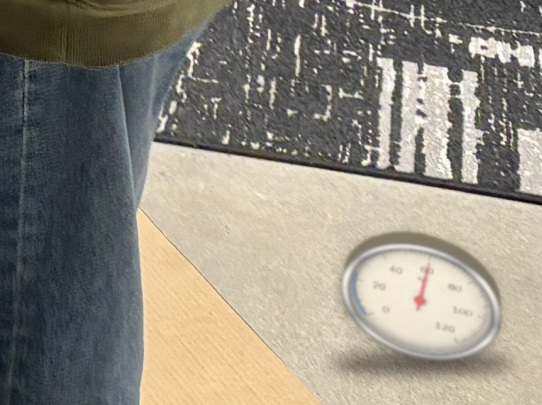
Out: 60
